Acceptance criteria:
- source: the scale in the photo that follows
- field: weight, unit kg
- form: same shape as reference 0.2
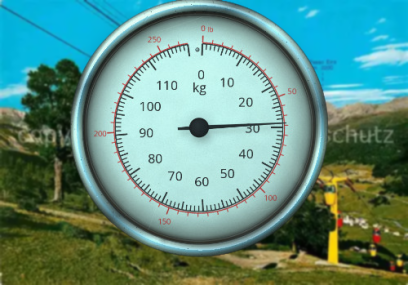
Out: 29
